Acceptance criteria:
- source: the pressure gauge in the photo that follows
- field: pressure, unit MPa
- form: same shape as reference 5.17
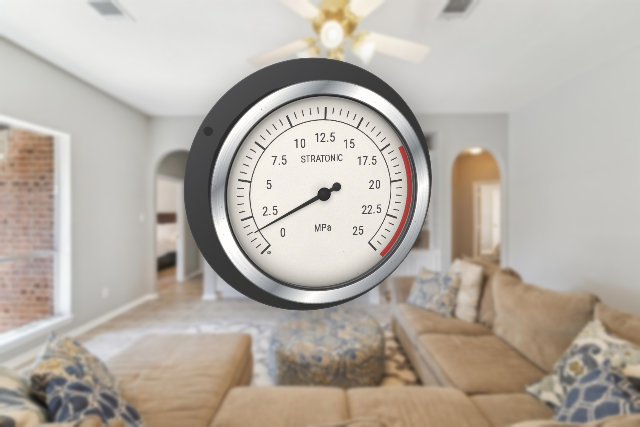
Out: 1.5
